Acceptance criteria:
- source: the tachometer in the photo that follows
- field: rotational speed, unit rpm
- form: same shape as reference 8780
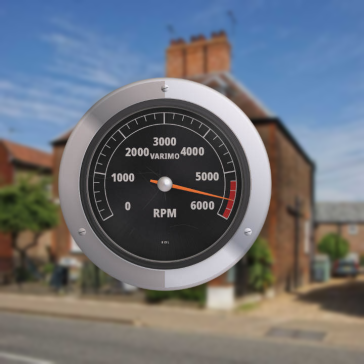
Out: 5600
